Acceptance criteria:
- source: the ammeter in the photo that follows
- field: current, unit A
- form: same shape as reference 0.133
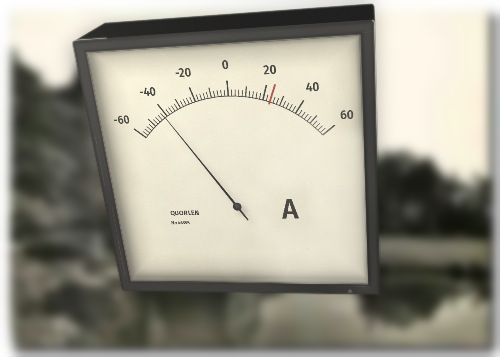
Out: -40
